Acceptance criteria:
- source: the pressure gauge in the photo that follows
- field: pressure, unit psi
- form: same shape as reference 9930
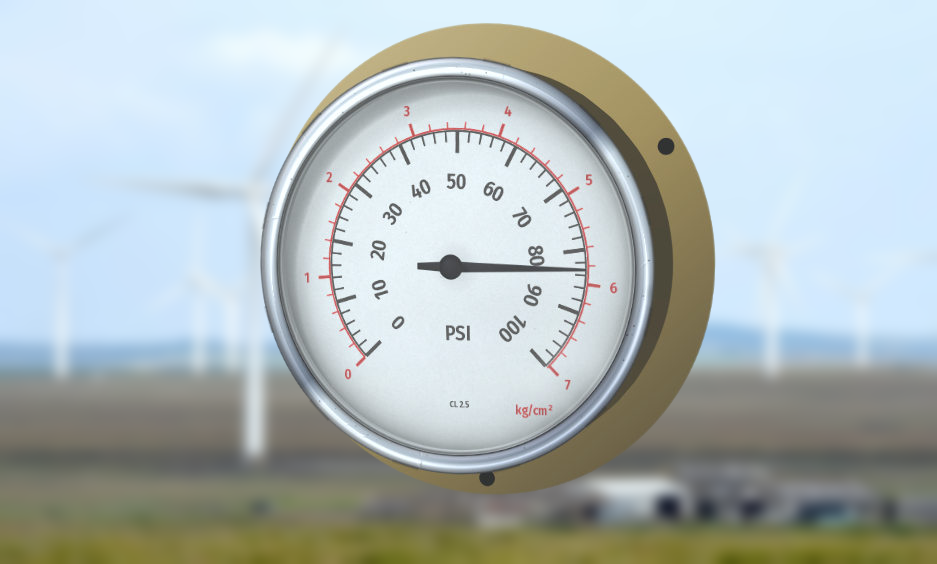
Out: 83
